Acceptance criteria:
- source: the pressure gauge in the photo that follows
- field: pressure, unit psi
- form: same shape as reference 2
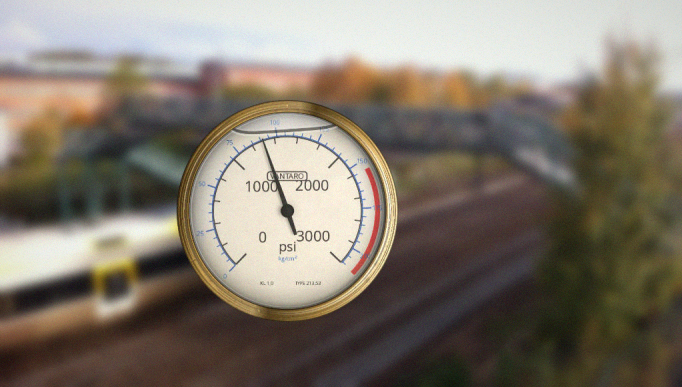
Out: 1300
